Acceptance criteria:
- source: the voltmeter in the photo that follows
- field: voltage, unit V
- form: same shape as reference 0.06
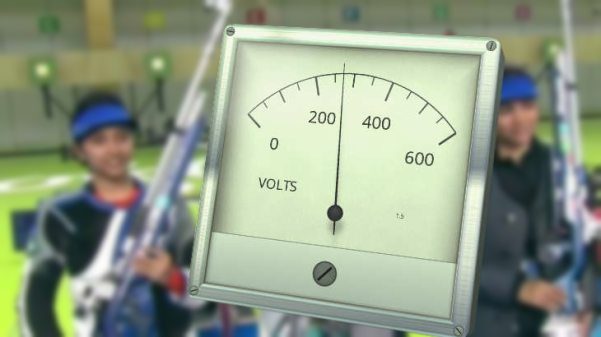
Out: 275
